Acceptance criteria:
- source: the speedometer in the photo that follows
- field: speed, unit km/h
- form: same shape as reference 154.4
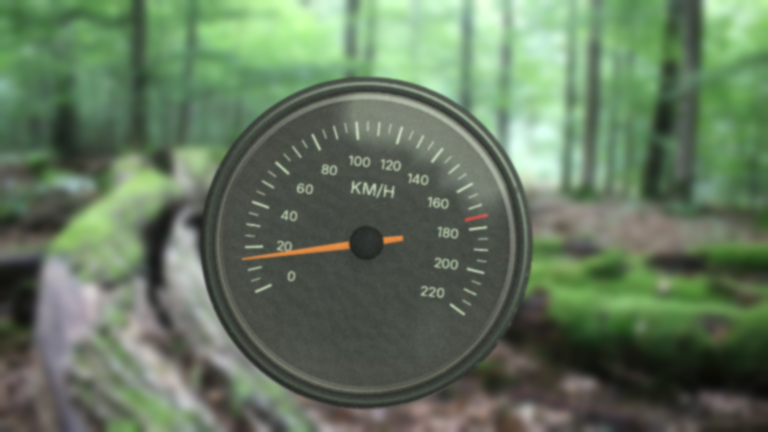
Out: 15
